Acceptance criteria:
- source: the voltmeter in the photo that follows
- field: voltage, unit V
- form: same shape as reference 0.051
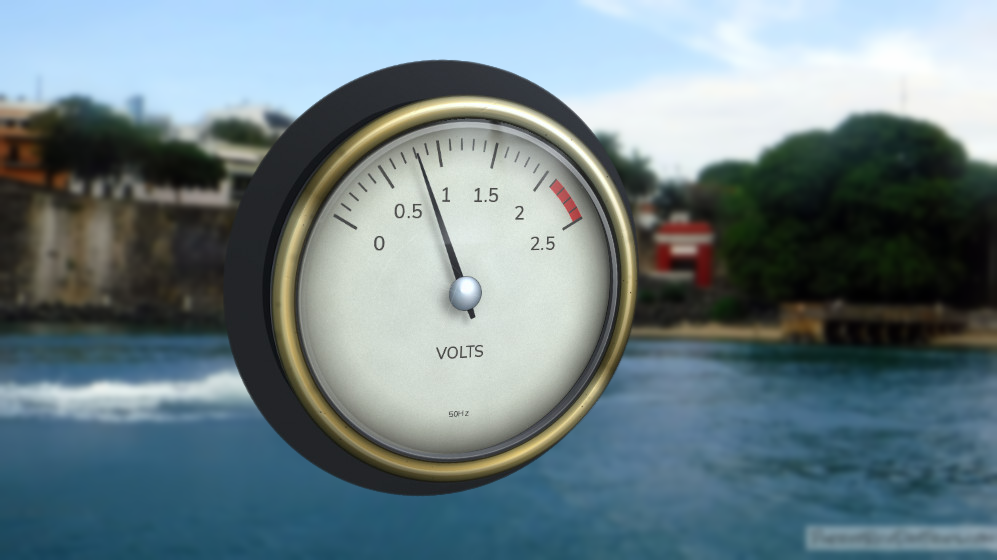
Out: 0.8
